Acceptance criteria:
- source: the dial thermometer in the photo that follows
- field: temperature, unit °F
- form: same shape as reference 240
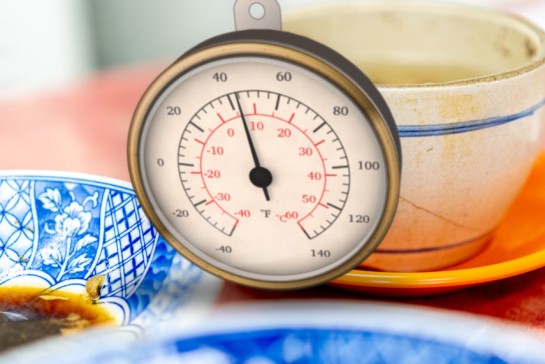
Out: 44
